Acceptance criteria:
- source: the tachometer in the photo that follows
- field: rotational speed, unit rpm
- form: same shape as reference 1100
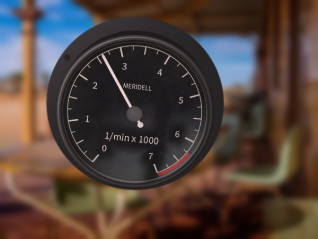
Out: 2625
